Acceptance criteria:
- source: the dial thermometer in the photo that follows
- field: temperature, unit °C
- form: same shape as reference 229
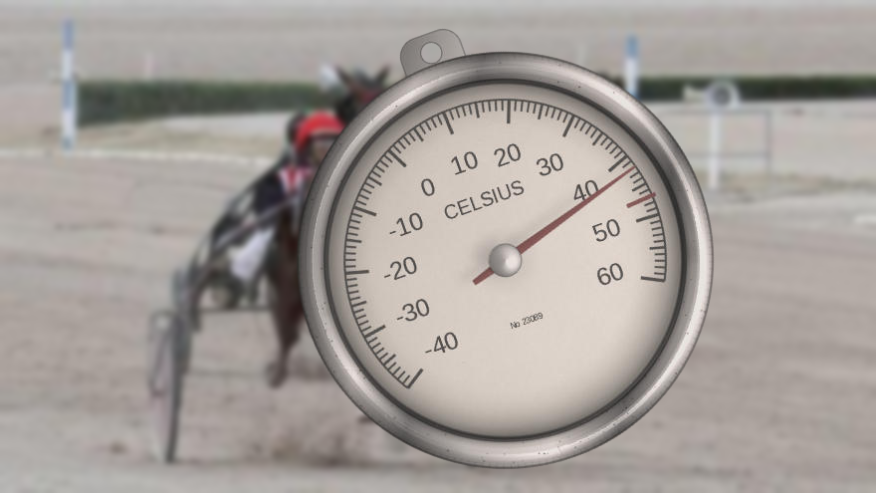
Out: 42
